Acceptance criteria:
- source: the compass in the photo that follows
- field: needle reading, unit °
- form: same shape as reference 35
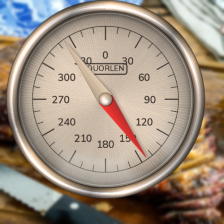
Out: 145
